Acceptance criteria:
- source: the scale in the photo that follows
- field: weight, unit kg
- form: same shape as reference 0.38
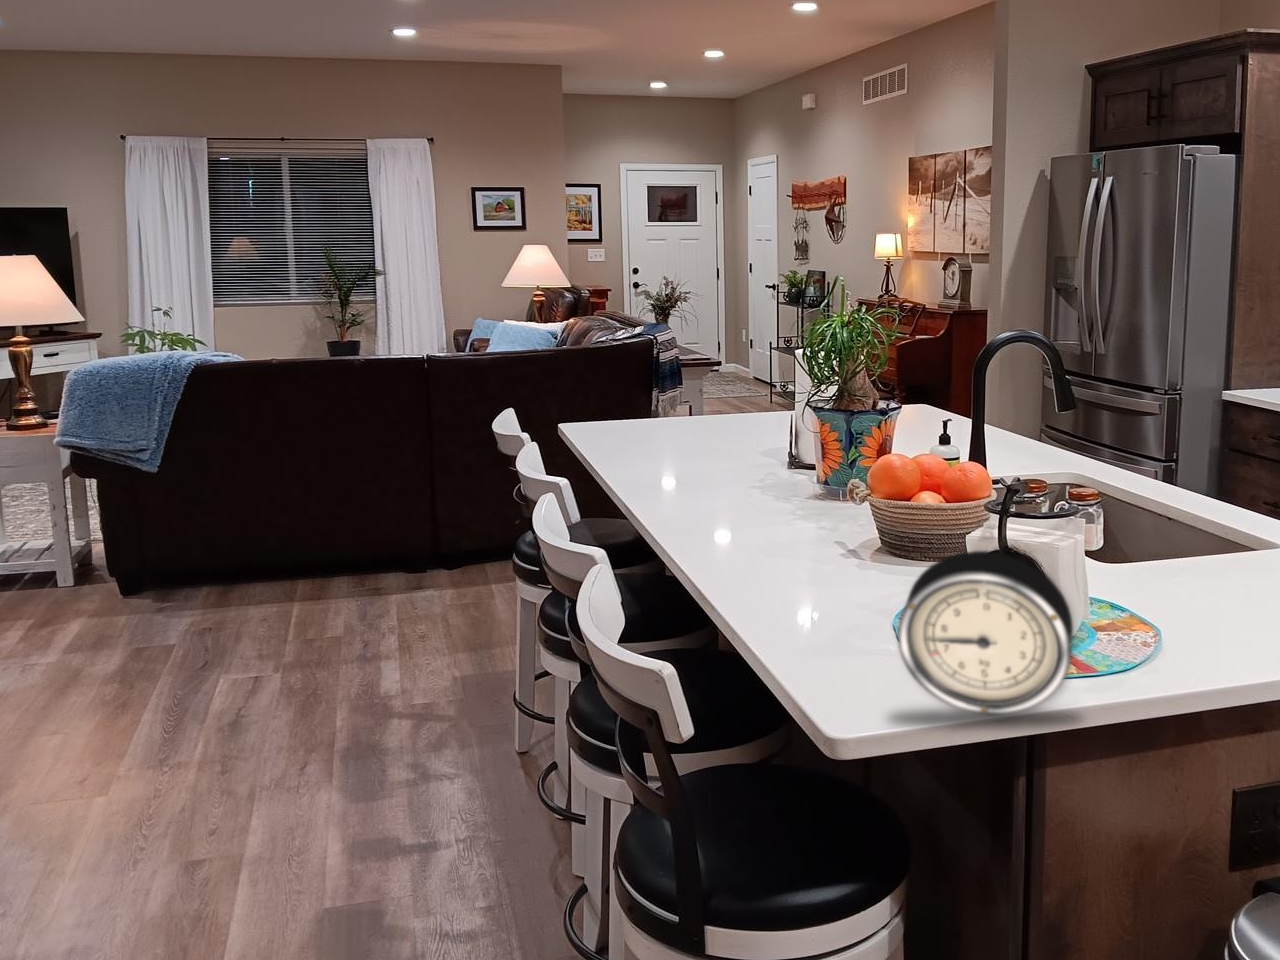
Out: 7.5
